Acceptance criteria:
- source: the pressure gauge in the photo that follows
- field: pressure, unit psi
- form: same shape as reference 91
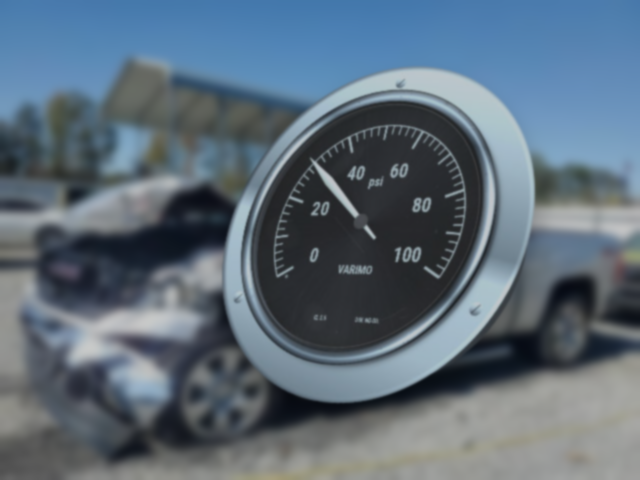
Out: 30
